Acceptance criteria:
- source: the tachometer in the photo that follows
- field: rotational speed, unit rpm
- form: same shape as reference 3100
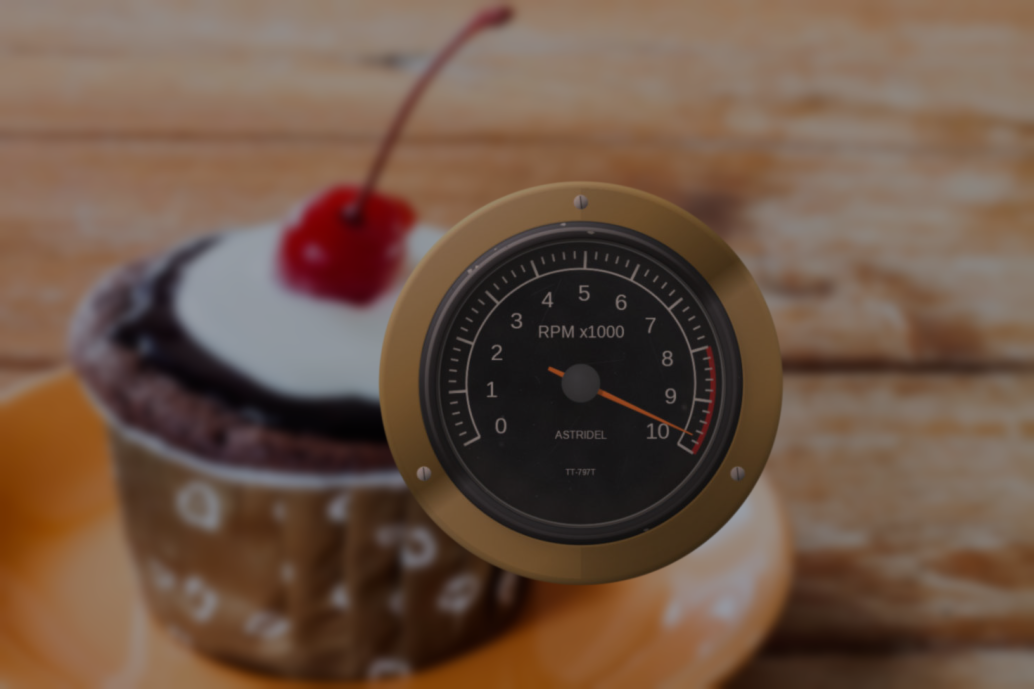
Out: 9700
